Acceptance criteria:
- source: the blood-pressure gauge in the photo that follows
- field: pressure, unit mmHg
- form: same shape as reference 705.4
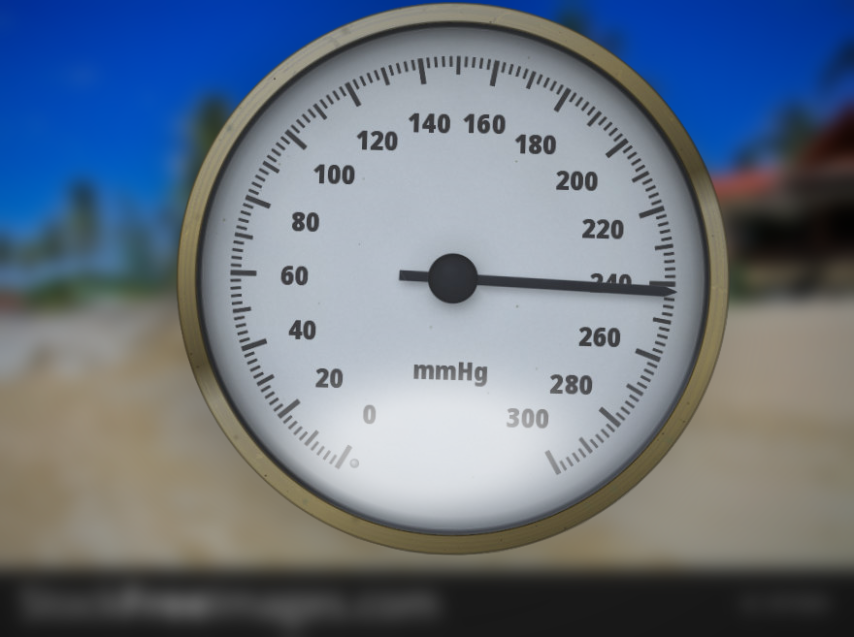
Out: 242
